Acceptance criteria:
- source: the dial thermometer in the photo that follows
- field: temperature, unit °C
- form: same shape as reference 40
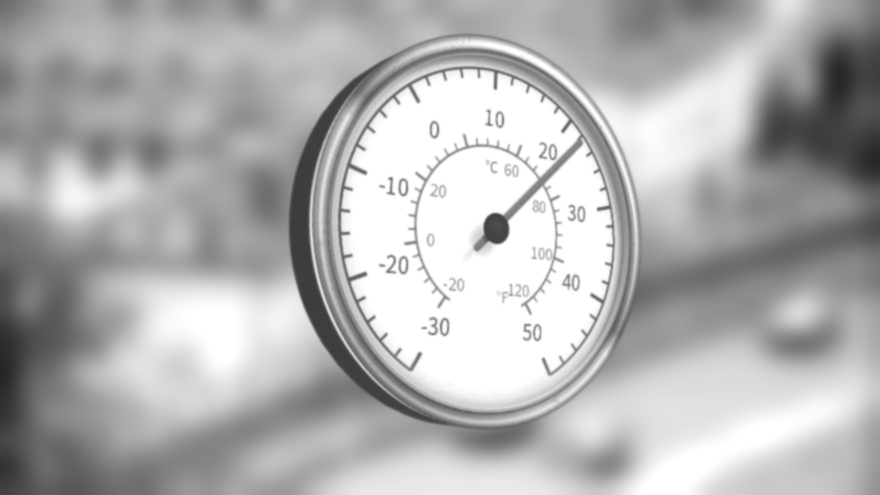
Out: 22
